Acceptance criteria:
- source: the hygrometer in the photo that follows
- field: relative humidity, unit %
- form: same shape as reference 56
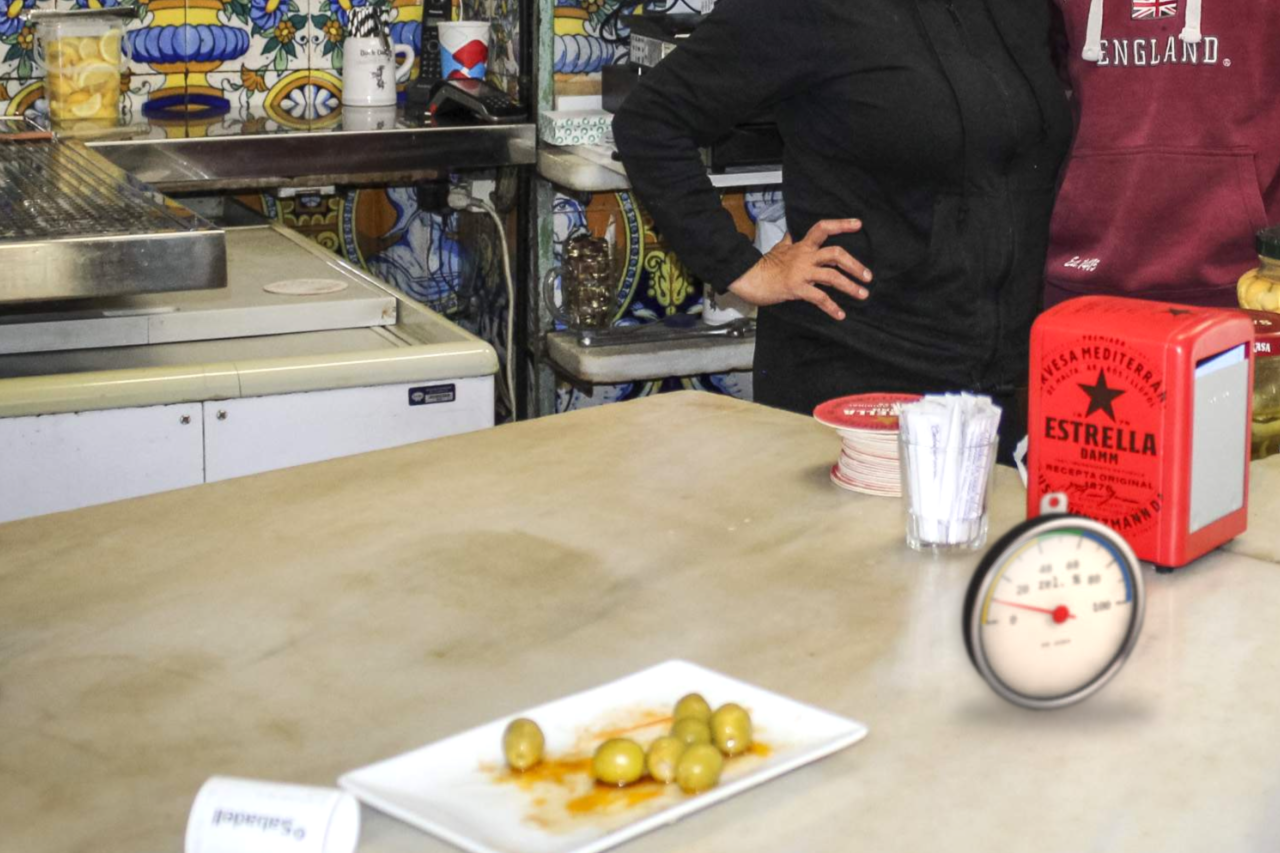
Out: 10
